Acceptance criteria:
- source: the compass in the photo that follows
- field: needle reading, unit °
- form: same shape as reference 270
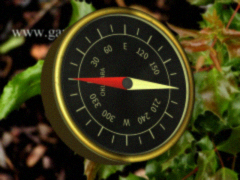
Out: 0
